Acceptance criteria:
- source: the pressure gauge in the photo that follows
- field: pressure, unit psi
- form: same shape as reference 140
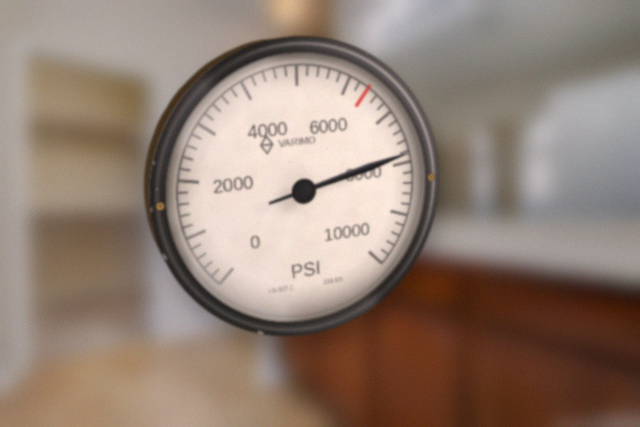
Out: 7800
